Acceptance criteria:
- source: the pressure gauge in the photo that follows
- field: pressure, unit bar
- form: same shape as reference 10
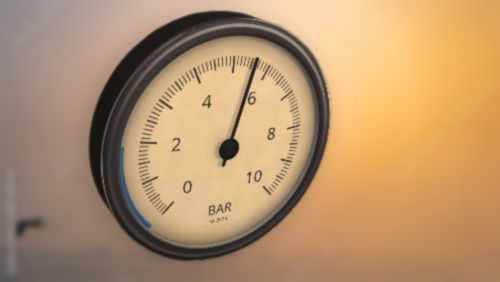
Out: 5.5
